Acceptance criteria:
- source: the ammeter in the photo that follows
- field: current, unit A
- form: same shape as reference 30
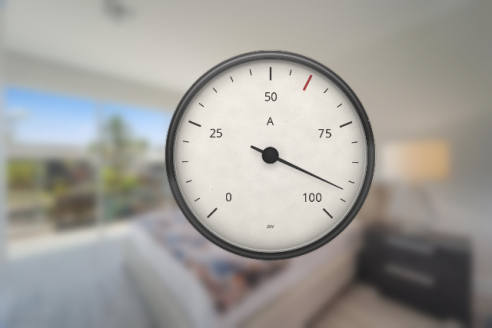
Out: 92.5
